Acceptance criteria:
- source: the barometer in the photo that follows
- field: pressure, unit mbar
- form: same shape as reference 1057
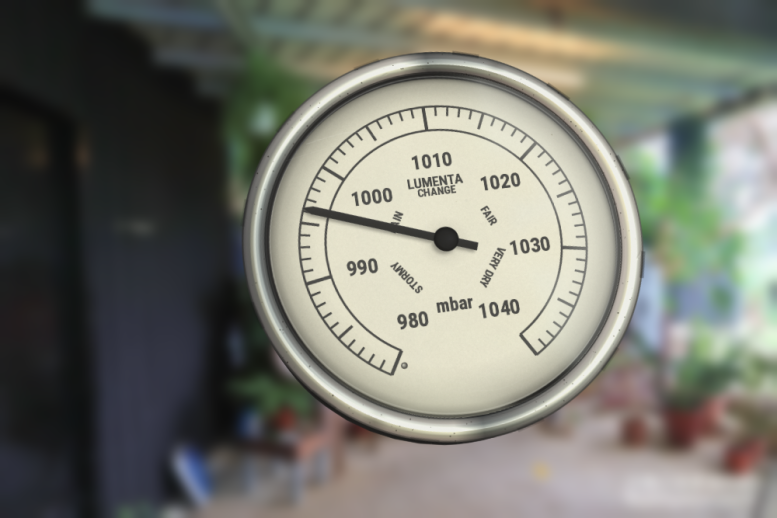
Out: 996
